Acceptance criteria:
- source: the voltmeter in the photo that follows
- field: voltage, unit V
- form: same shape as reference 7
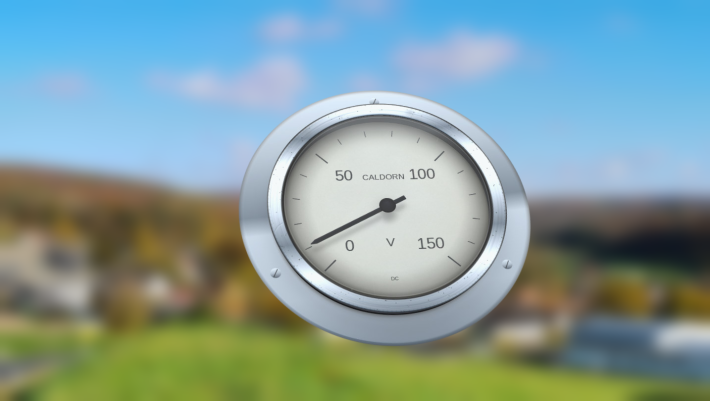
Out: 10
